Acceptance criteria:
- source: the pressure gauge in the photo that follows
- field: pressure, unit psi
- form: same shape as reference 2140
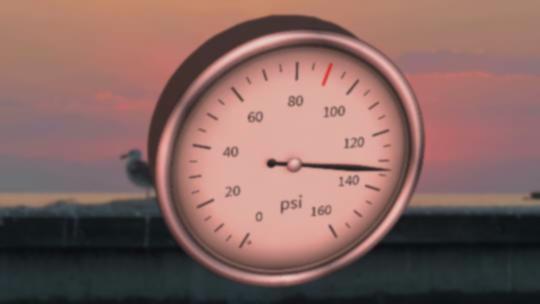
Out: 132.5
